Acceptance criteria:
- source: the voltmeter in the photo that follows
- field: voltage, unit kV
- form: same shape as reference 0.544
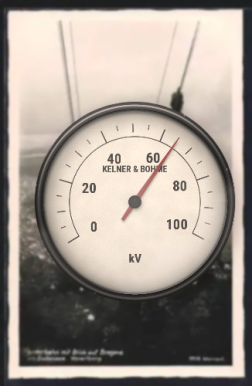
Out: 65
